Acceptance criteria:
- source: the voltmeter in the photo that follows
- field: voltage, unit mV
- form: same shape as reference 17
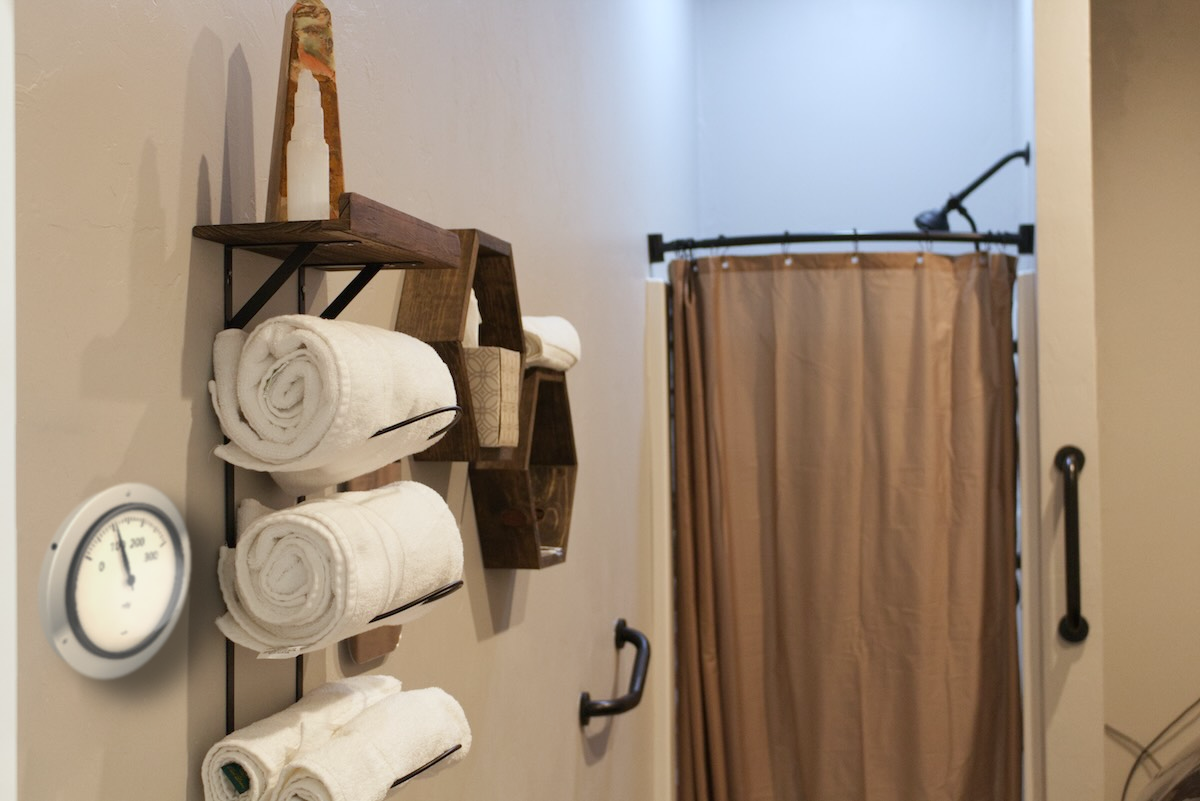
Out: 100
